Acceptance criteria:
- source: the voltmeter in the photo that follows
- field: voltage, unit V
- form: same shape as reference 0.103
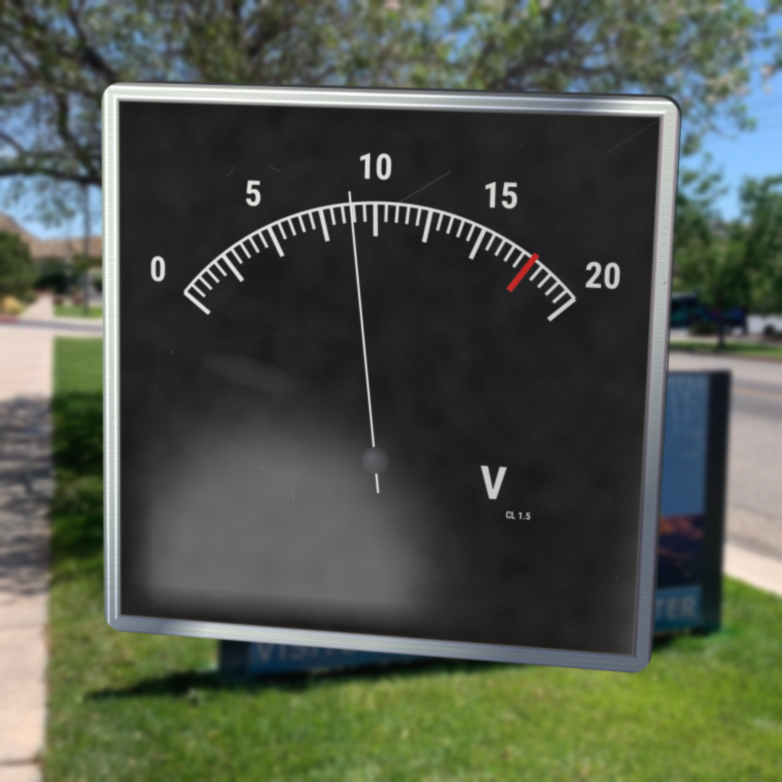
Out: 9
